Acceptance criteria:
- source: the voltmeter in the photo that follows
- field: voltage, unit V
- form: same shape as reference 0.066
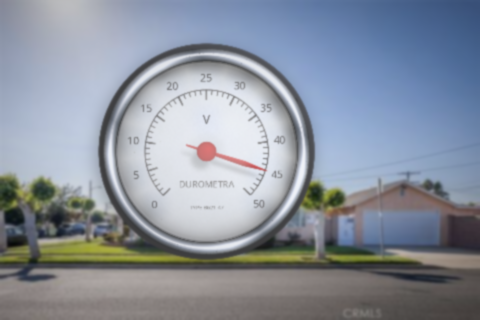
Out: 45
